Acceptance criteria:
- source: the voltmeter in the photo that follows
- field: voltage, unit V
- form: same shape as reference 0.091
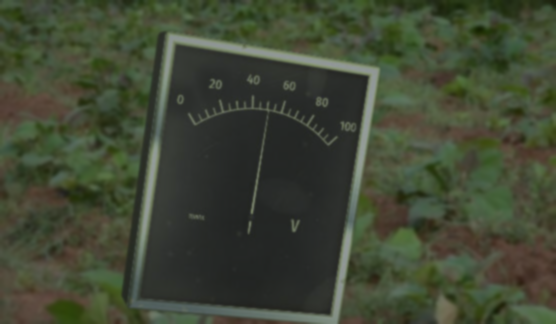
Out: 50
